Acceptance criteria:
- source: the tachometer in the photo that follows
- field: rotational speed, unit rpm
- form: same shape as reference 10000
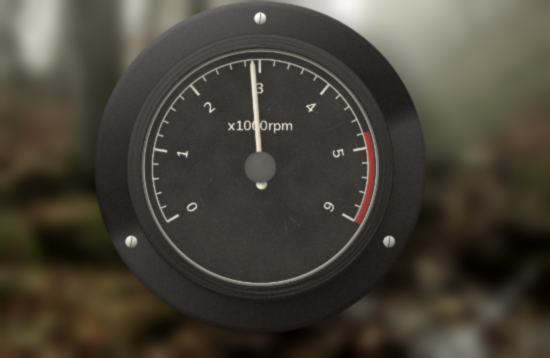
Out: 2900
